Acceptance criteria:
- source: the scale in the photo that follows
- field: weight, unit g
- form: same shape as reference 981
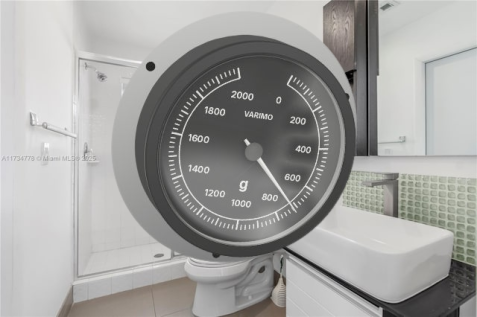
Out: 720
